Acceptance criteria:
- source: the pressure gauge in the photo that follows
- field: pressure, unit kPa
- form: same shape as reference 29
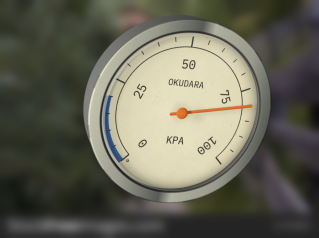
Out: 80
